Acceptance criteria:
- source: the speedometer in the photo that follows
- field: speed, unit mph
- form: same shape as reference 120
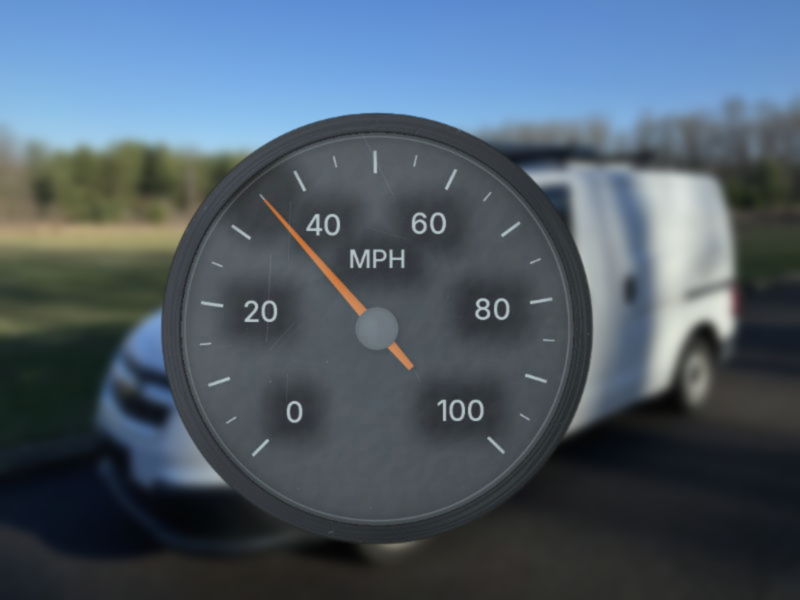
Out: 35
